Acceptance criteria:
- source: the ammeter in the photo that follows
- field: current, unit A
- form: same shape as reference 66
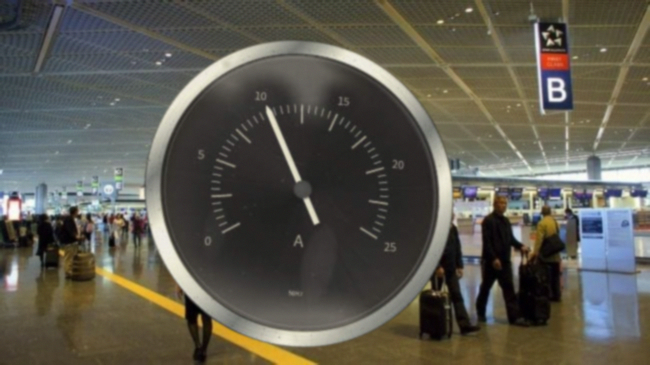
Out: 10
